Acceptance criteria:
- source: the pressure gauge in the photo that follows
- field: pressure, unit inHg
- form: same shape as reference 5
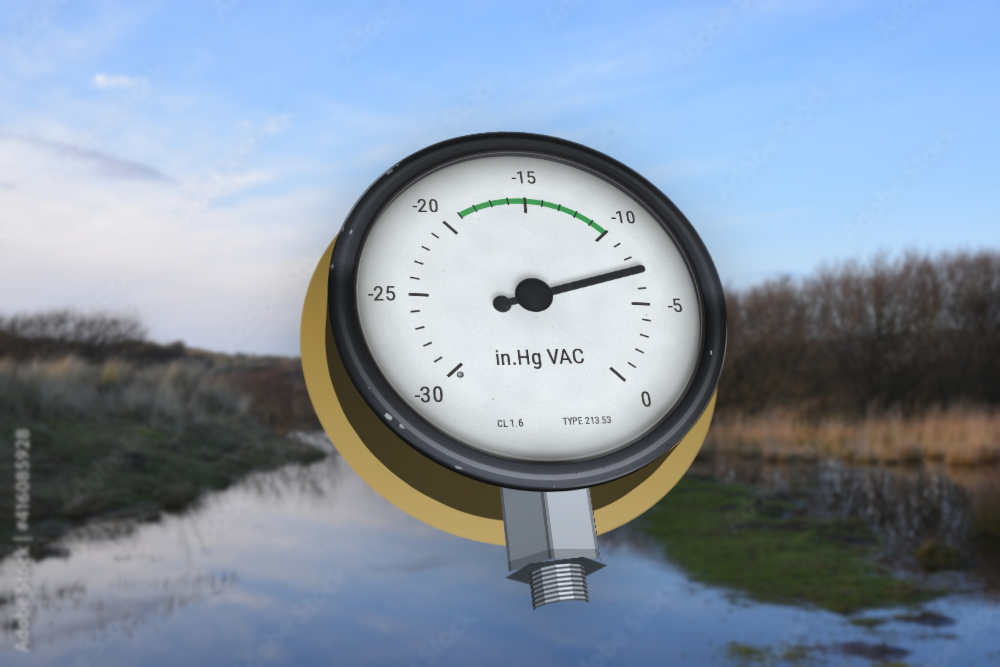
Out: -7
